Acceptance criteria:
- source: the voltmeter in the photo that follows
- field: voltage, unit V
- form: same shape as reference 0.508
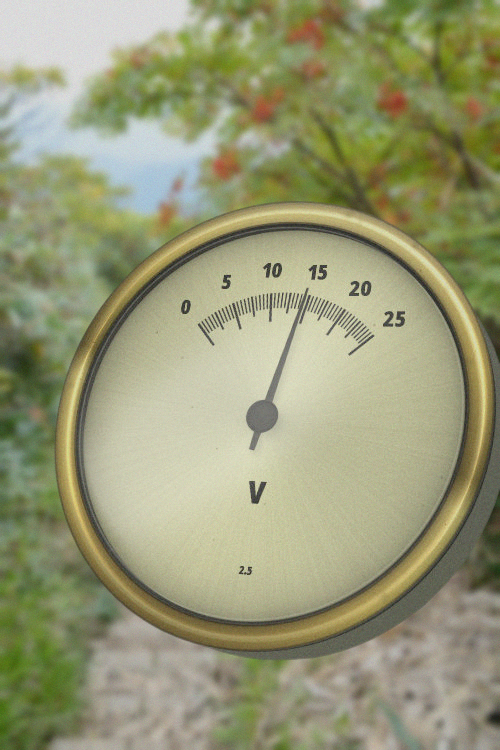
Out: 15
